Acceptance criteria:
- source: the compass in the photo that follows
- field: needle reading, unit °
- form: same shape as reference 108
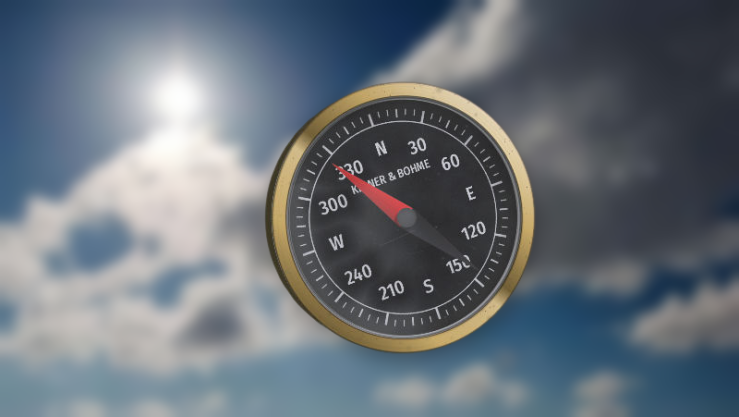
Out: 325
